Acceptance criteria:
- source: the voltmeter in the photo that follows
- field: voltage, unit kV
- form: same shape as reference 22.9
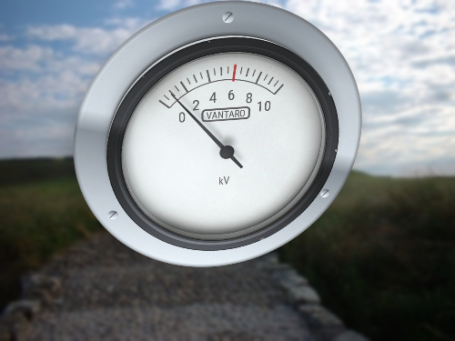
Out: 1
